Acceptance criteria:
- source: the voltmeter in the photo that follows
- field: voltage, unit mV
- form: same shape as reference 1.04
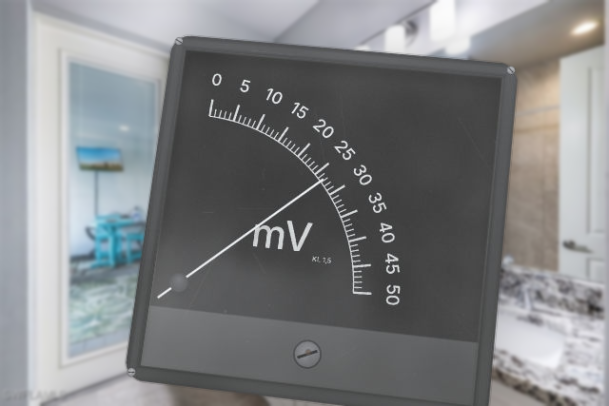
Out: 27
